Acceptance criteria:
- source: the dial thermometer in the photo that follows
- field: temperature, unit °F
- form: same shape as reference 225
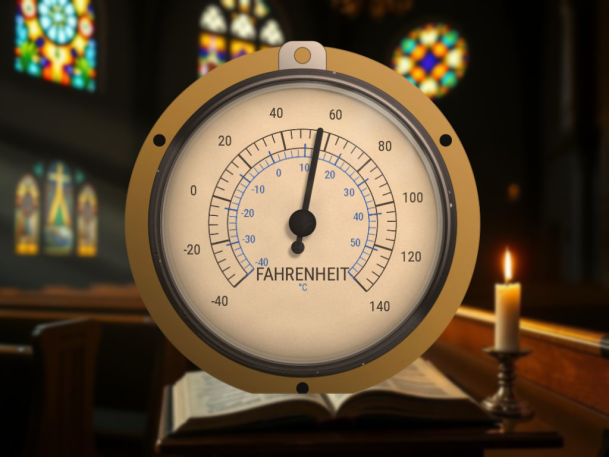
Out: 56
